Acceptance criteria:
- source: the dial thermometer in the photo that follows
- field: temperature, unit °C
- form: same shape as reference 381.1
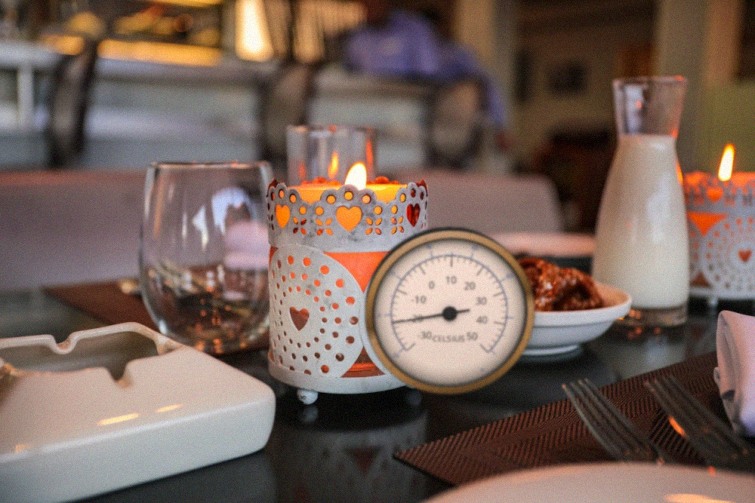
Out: -20
